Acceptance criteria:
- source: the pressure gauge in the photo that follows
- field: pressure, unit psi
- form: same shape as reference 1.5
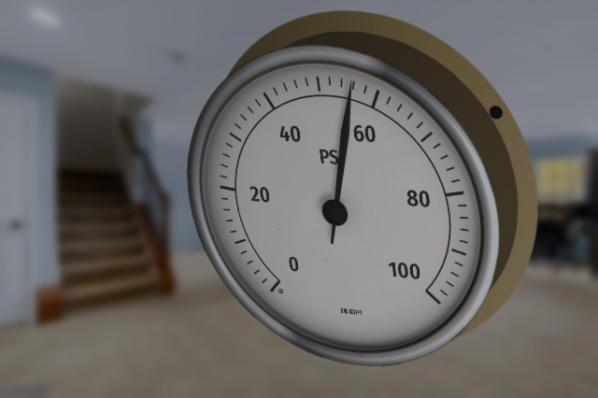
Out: 56
